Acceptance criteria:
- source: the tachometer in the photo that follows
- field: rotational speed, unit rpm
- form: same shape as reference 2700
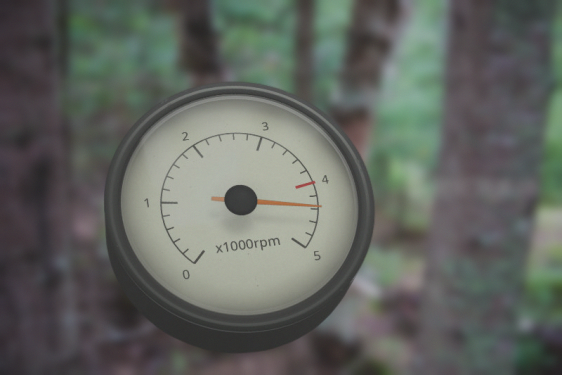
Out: 4400
